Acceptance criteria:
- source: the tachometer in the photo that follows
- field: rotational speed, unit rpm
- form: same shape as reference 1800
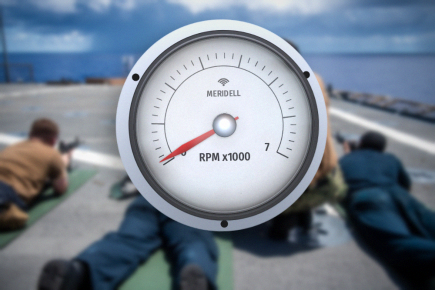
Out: 100
